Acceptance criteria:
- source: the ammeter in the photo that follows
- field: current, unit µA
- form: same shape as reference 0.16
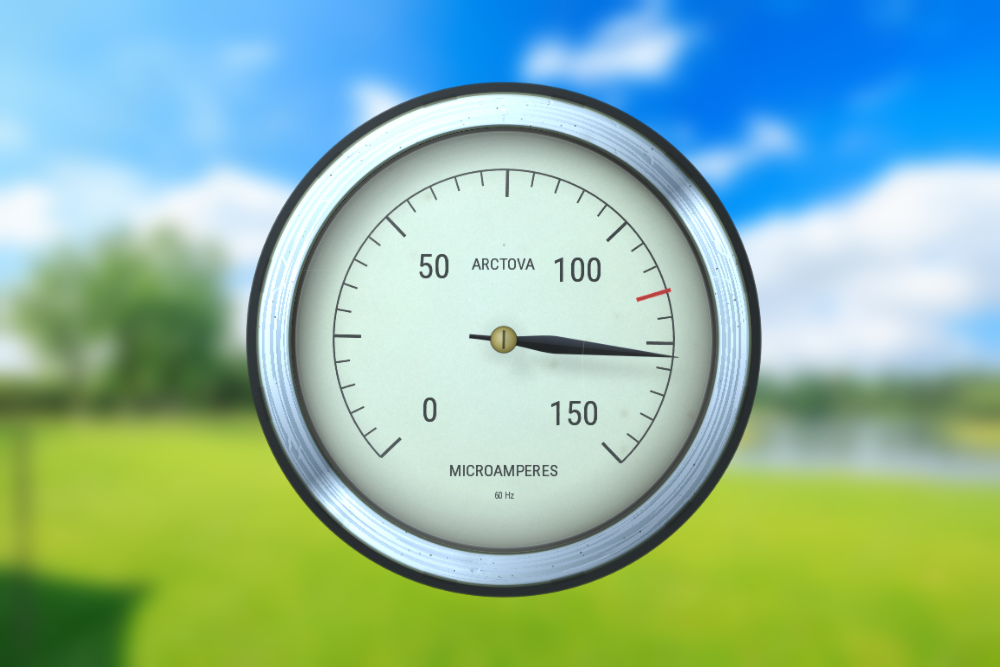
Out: 127.5
